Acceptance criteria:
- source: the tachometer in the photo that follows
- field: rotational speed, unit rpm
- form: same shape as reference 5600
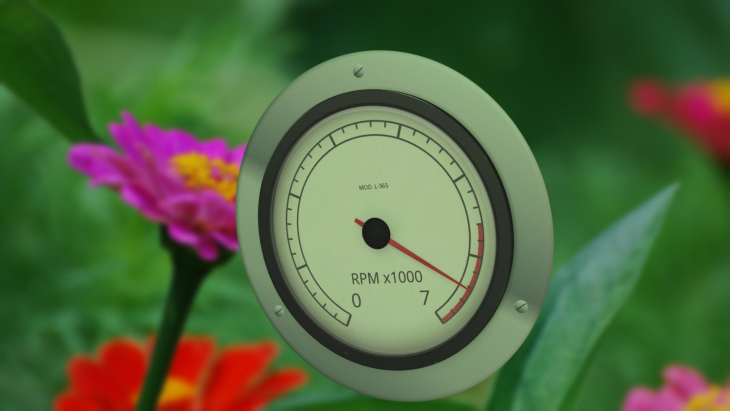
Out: 6400
